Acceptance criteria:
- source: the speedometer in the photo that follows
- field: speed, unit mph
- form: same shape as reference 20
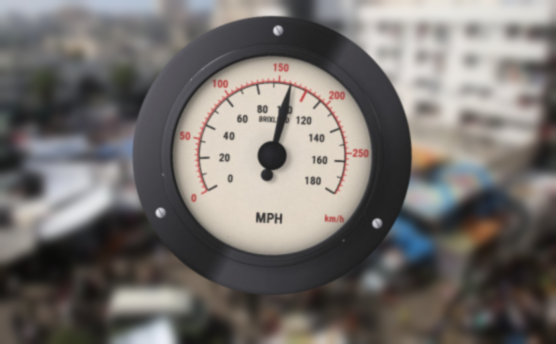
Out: 100
